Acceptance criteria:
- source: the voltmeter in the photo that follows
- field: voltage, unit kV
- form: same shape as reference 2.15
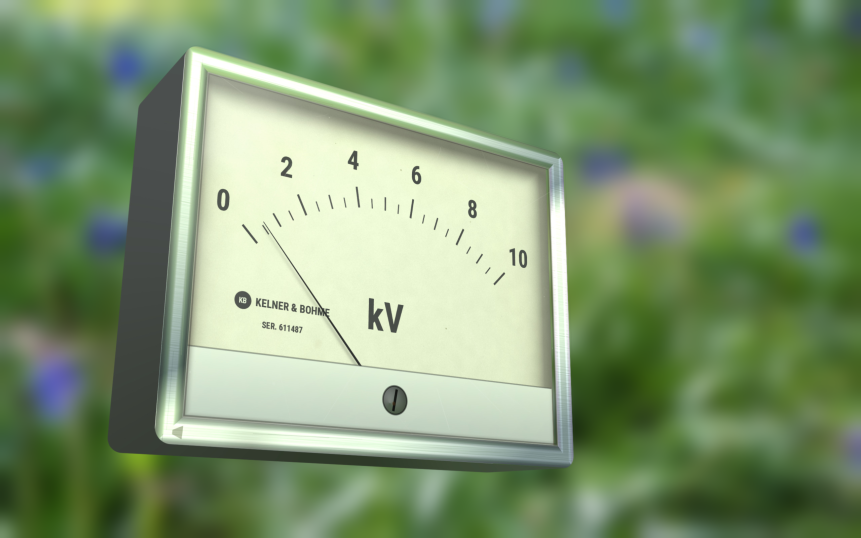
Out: 0.5
